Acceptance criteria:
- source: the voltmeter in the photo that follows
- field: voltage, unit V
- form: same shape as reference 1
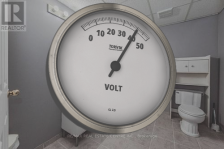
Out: 40
